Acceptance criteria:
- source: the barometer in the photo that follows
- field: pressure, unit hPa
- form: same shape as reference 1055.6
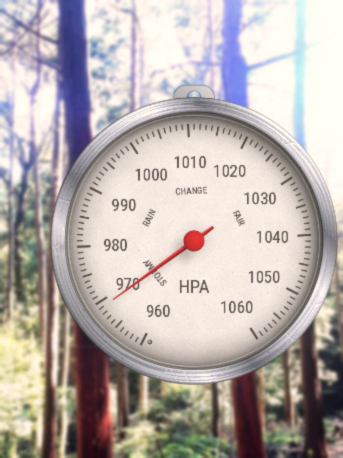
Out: 969
